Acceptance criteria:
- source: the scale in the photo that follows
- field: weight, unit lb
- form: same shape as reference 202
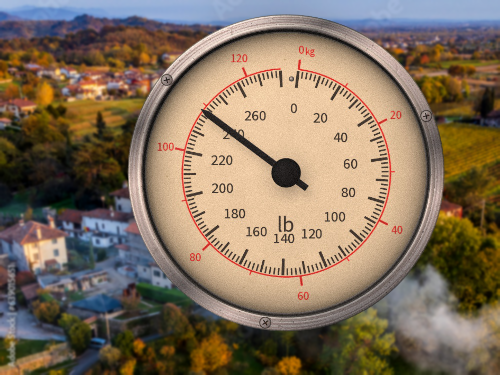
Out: 240
